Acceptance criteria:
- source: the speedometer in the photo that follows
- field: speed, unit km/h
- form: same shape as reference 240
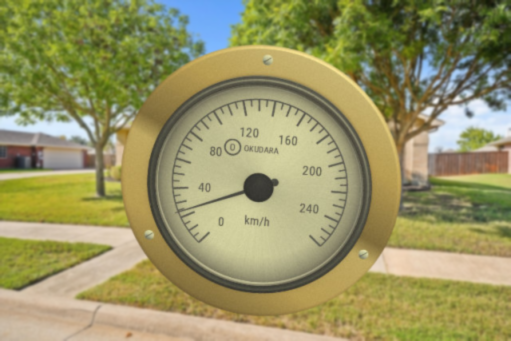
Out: 25
